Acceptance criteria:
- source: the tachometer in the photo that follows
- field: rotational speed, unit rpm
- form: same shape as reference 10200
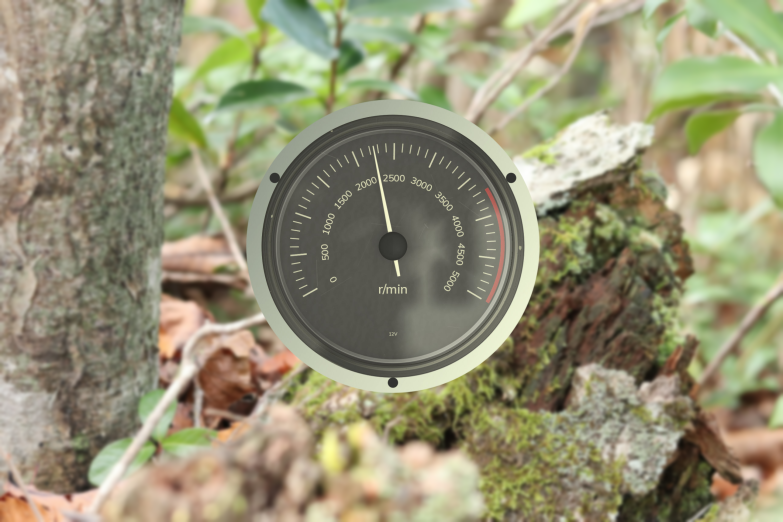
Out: 2250
